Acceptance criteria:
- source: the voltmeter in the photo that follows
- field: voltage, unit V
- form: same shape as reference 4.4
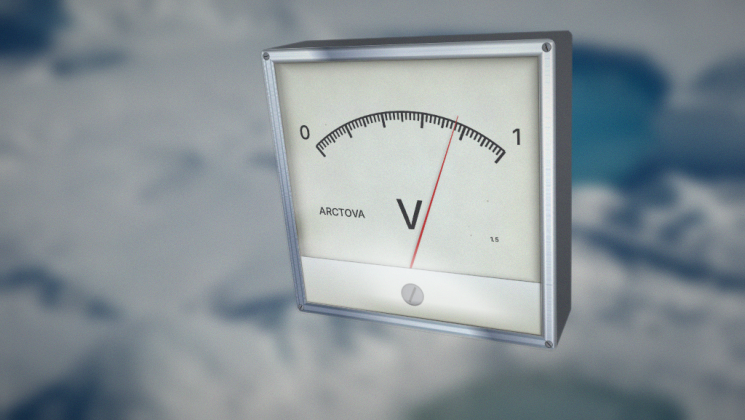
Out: 0.76
